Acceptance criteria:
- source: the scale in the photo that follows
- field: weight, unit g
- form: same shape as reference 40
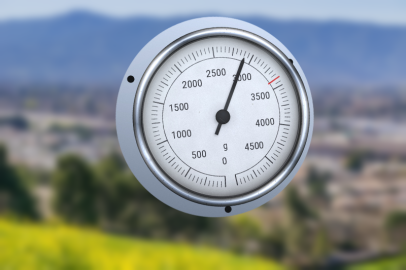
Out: 2900
